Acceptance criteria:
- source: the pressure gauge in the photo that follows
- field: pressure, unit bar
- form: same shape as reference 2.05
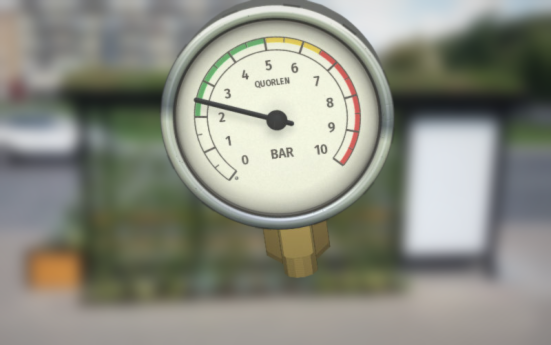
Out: 2.5
